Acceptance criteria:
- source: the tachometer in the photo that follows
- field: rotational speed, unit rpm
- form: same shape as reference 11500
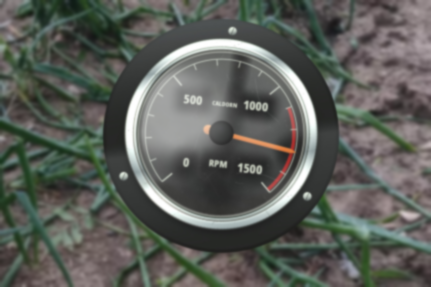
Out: 1300
